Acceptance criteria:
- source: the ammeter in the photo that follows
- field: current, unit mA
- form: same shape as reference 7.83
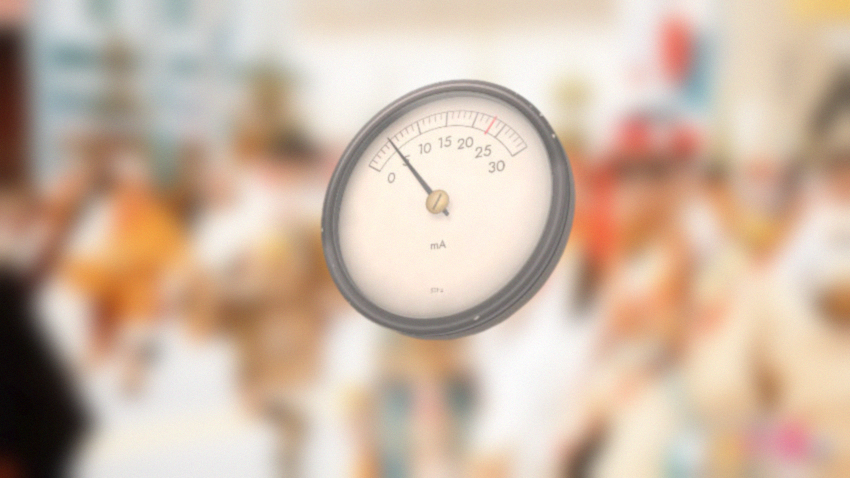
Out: 5
